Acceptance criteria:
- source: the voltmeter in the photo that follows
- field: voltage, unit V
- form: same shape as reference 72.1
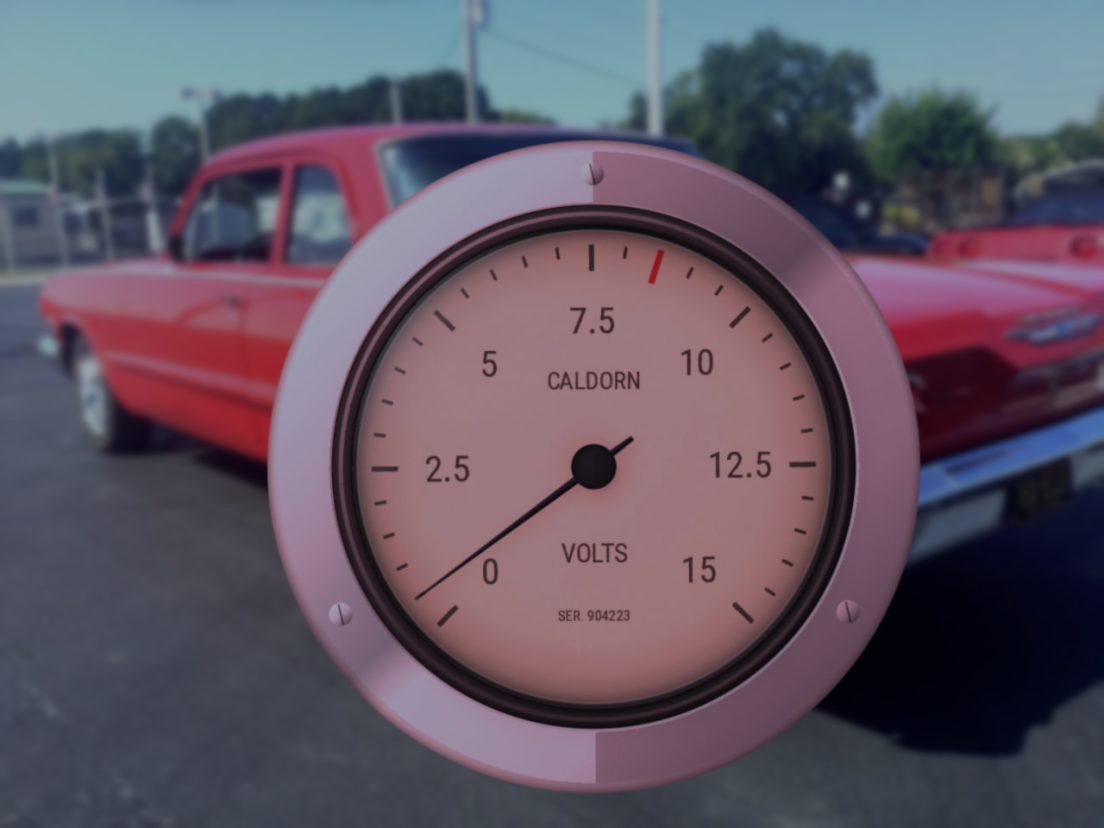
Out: 0.5
